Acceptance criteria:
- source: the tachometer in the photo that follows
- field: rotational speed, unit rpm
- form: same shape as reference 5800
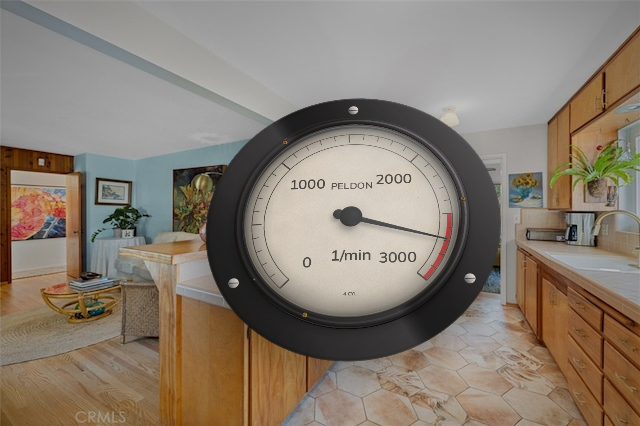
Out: 2700
